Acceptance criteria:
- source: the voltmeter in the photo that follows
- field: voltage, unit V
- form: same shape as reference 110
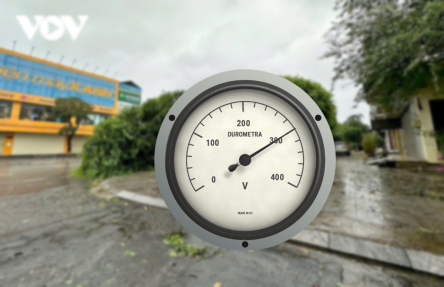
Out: 300
